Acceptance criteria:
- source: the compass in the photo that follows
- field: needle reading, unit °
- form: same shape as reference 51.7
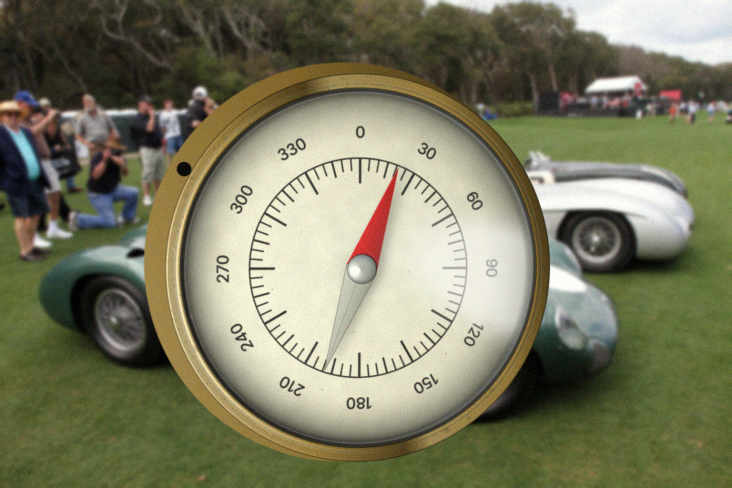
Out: 20
